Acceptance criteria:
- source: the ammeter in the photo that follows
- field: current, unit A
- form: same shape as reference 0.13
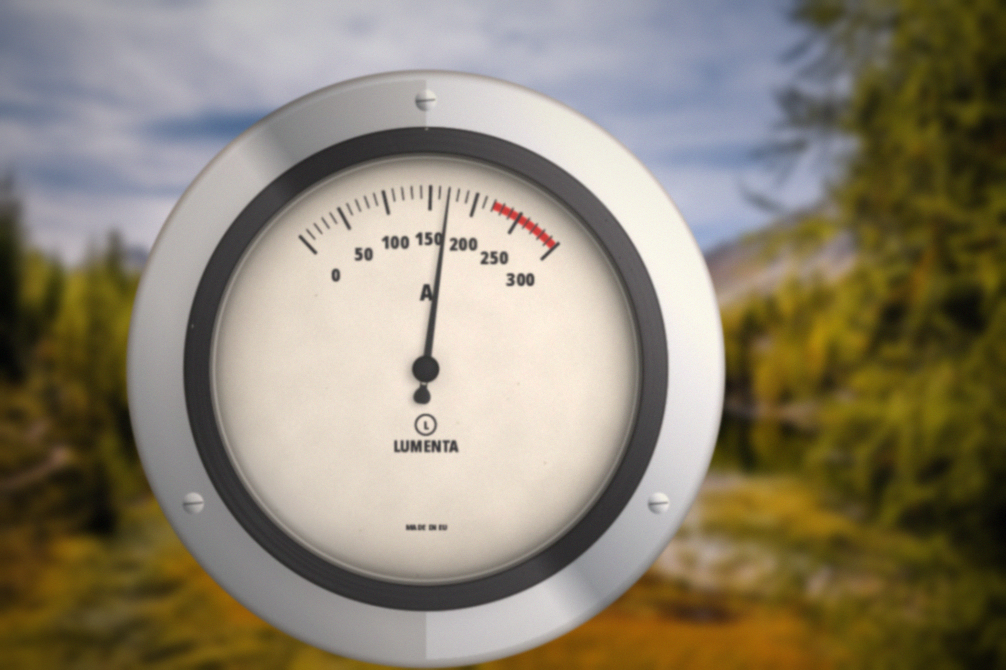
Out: 170
